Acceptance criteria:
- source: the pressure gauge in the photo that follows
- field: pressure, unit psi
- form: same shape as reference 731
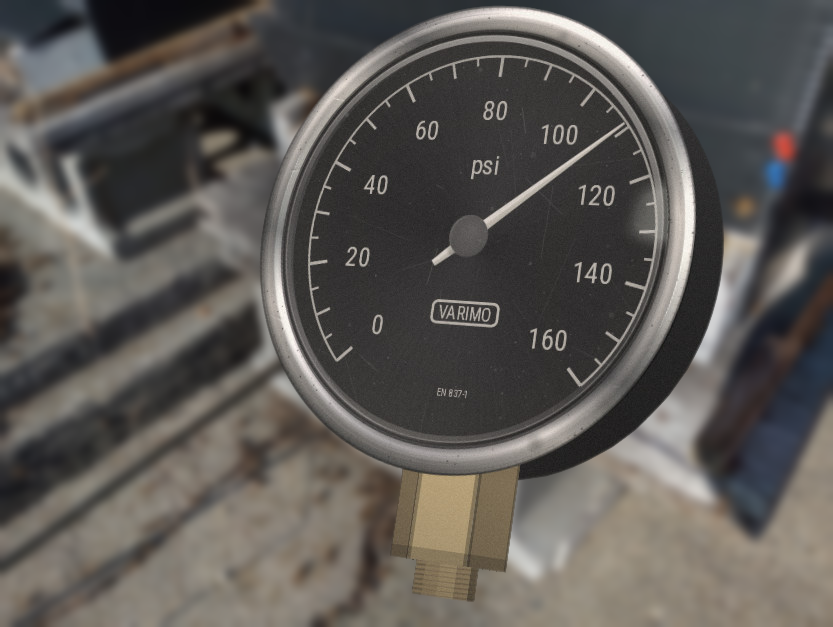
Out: 110
